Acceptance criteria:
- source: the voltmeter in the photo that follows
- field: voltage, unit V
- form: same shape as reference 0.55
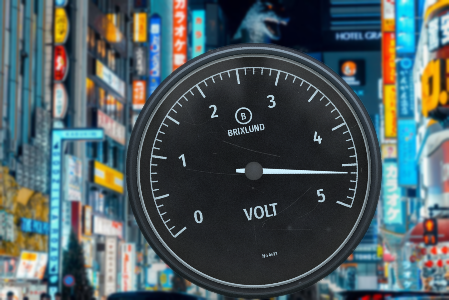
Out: 4.6
